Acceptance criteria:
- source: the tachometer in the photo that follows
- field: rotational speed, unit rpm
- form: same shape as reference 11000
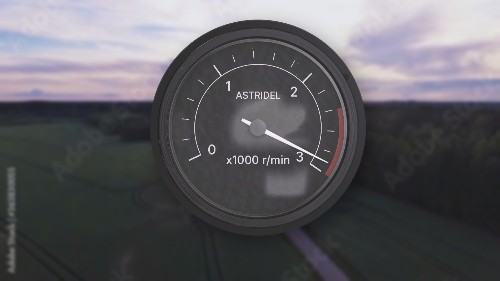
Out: 2900
